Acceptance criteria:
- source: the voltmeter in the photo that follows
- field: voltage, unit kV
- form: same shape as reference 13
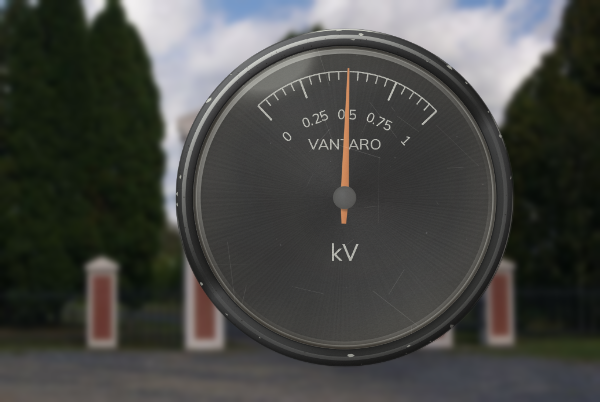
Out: 0.5
